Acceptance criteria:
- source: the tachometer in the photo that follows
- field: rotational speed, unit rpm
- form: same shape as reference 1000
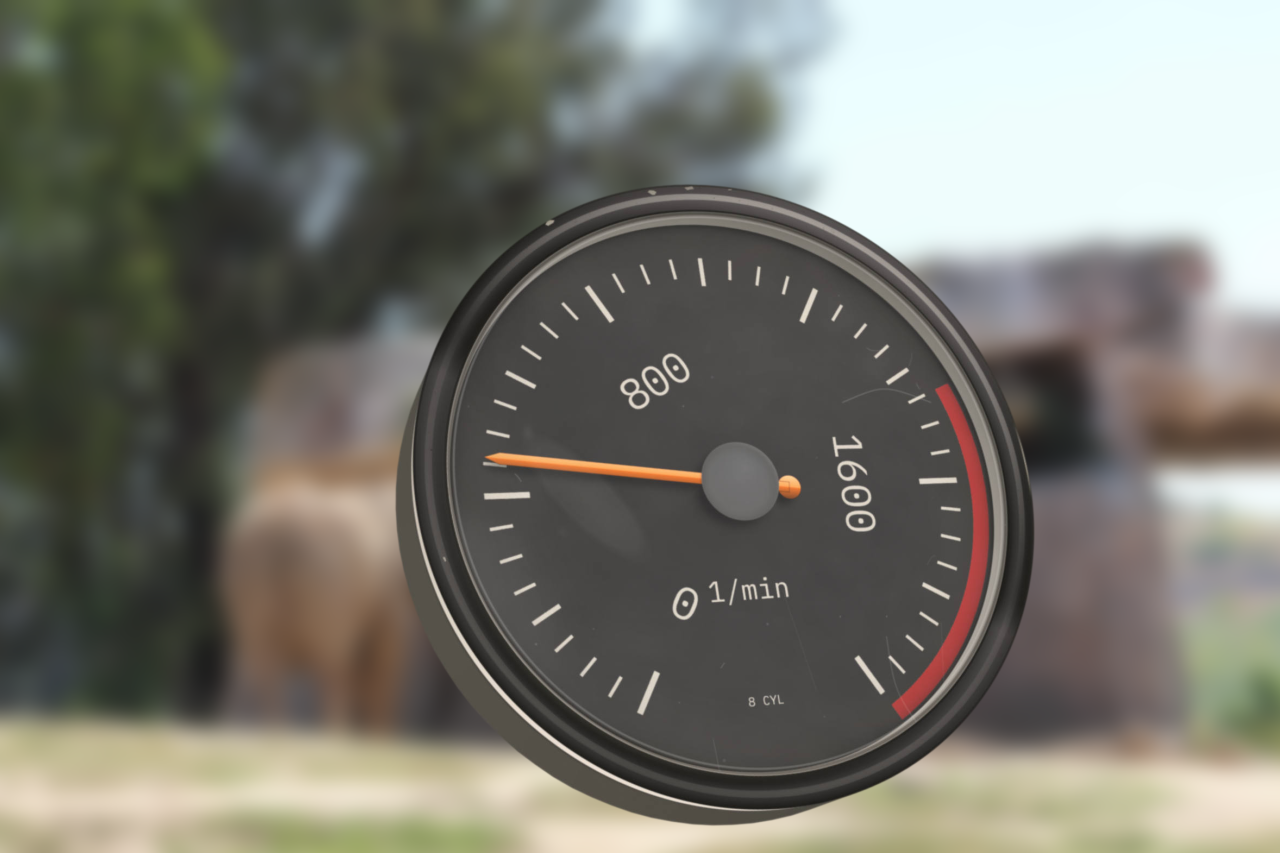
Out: 450
